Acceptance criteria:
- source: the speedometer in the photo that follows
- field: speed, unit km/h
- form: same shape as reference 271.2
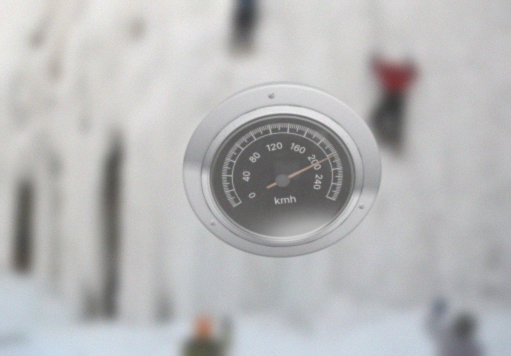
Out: 200
